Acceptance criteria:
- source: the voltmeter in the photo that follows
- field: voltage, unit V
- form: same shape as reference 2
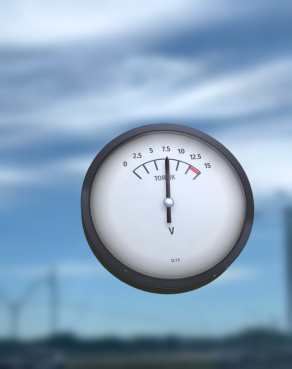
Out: 7.5
